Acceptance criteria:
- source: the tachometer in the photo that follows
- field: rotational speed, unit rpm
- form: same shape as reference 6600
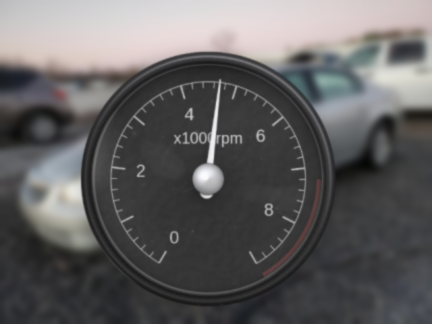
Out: 4700
